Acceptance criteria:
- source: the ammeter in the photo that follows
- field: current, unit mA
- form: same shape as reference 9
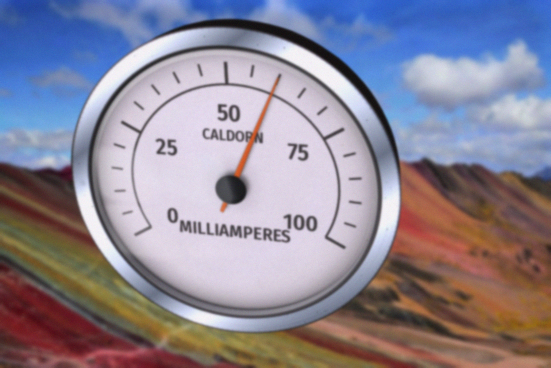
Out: 60
